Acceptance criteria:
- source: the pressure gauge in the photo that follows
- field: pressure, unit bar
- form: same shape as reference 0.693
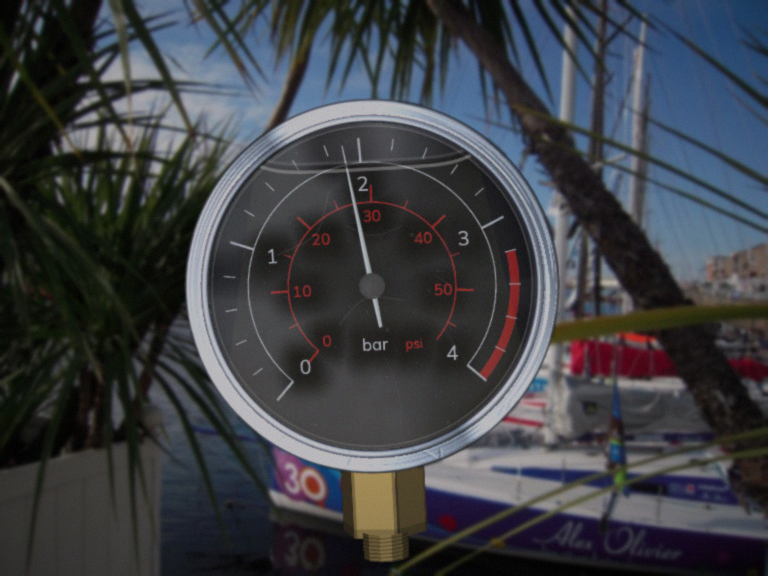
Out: 1.9
